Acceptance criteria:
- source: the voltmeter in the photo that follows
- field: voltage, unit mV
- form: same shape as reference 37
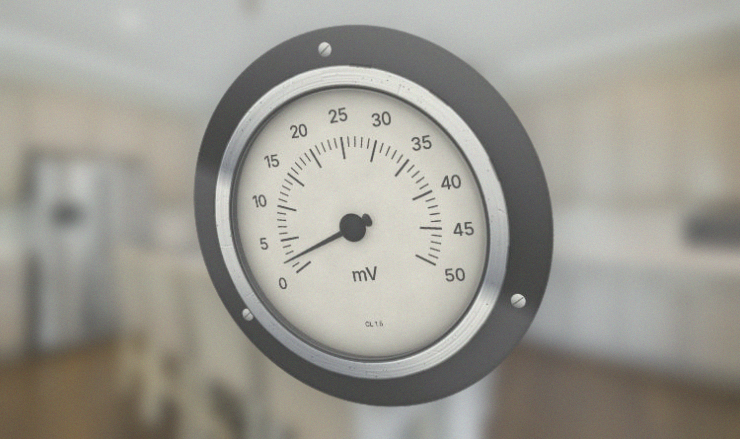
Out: 2
